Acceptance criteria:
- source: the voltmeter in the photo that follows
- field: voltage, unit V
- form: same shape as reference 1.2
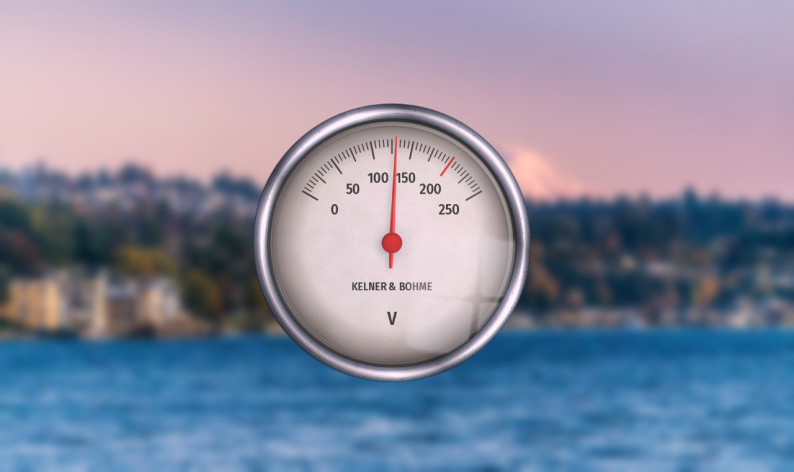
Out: 130
